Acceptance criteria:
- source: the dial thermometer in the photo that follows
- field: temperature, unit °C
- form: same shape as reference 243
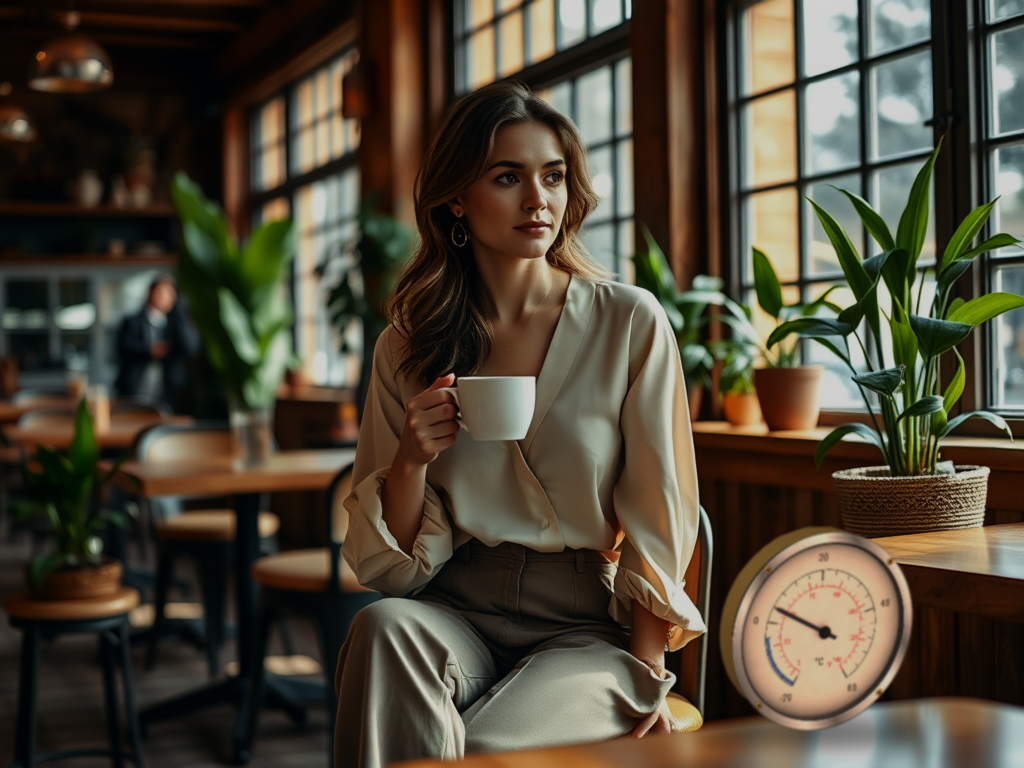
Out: 4
